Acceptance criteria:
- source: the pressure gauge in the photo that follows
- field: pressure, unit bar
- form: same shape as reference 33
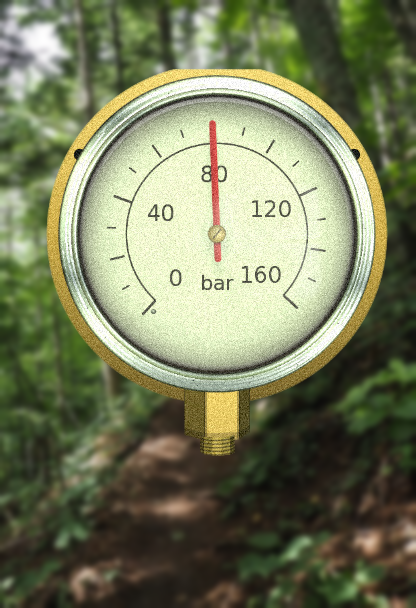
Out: 80
